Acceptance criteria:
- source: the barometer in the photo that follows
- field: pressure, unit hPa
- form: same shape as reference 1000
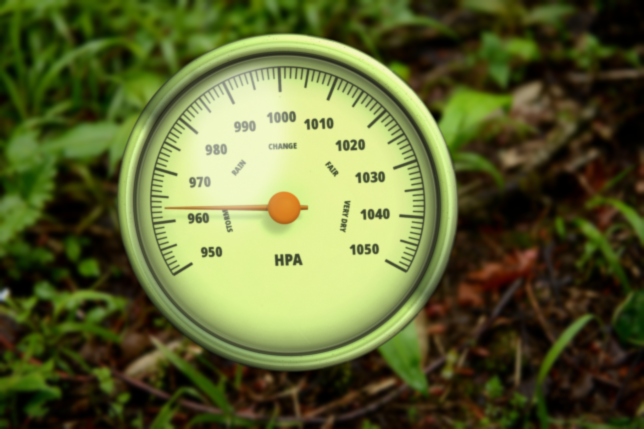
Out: 963
